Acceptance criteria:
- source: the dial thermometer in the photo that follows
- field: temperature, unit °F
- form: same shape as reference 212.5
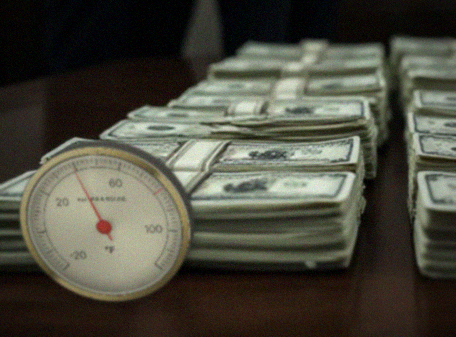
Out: 40
